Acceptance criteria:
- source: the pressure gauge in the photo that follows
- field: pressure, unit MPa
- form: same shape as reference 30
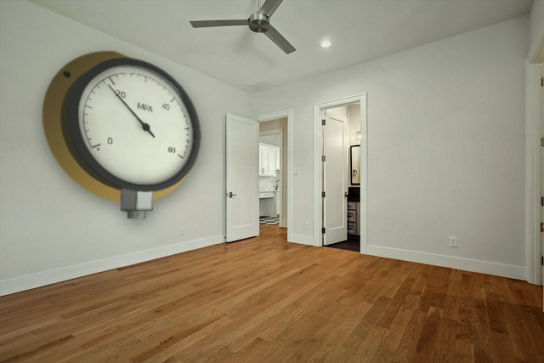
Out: 18
